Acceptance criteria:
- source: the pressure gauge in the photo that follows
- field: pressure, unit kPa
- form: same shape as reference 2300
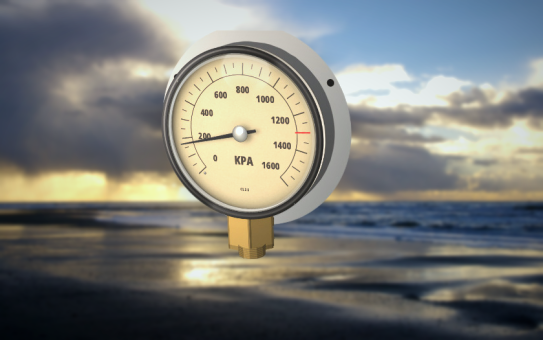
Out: 175
